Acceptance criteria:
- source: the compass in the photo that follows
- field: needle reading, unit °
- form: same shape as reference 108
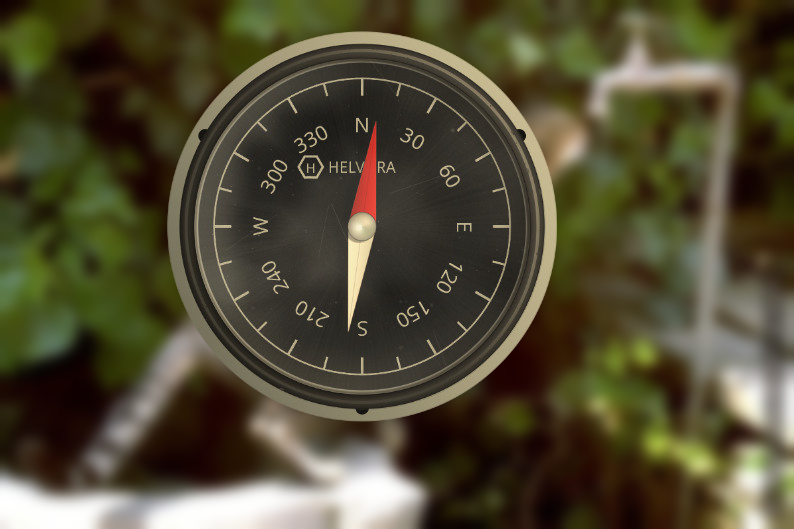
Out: 7.5
